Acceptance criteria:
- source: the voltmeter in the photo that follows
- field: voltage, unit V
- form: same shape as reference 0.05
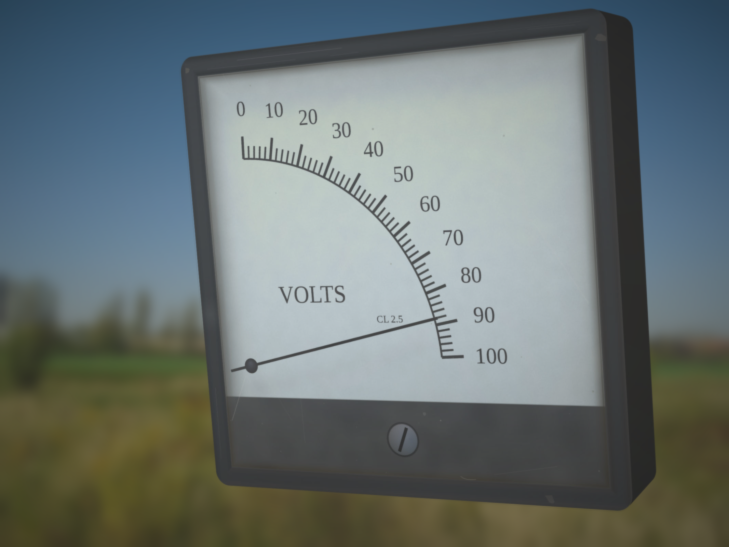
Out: 88
